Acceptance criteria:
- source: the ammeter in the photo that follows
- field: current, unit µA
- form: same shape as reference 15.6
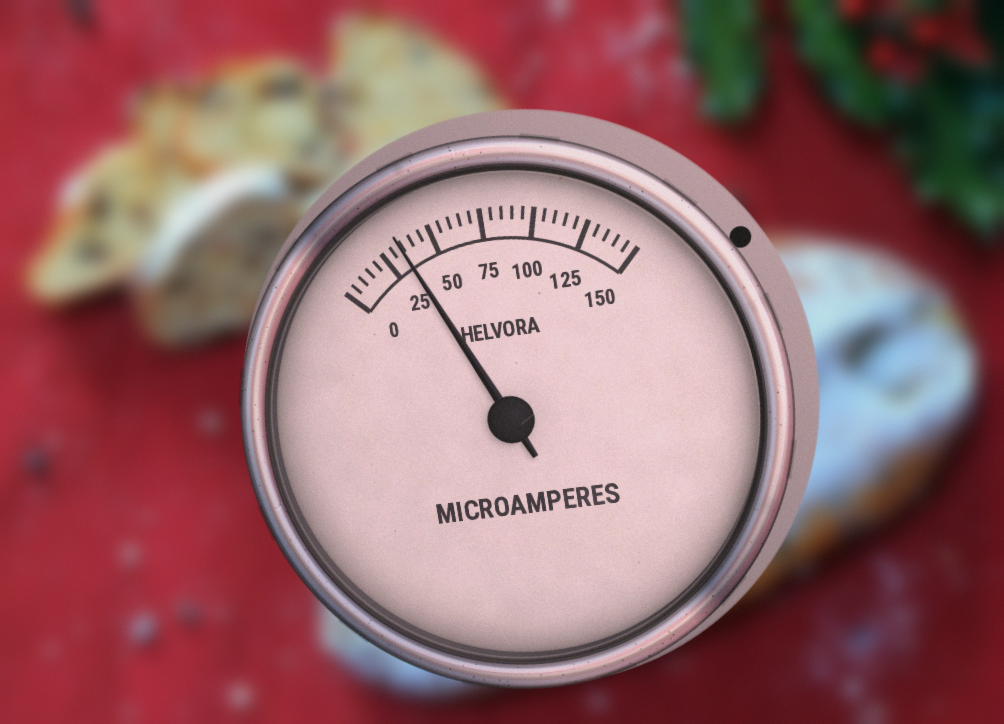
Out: 35
